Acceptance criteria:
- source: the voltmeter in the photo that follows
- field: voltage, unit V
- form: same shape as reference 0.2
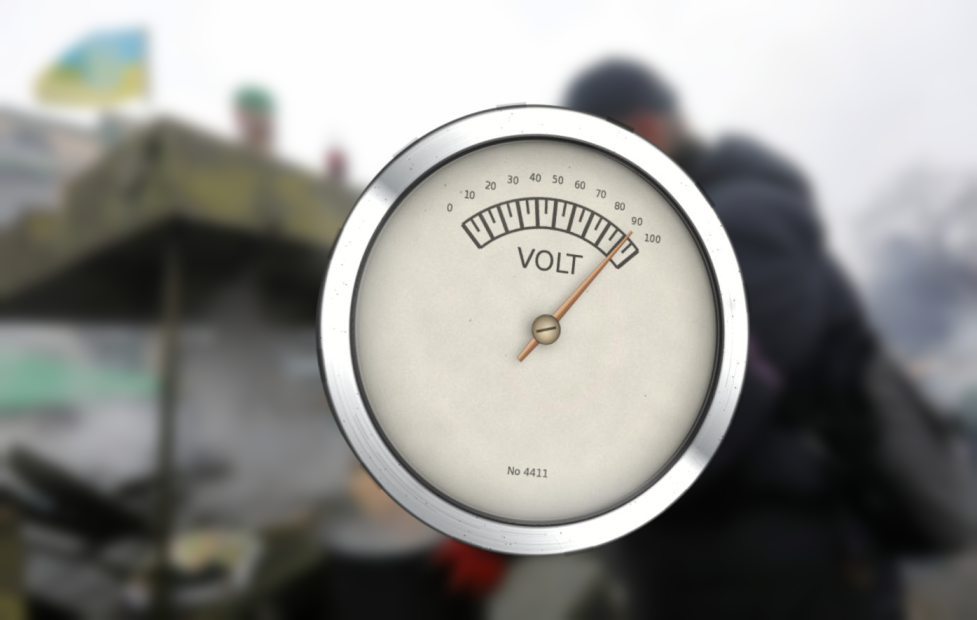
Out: 90
